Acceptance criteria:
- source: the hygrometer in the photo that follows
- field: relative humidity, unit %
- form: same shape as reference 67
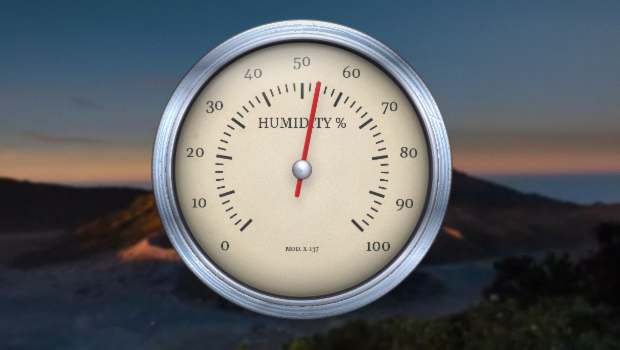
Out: 54
